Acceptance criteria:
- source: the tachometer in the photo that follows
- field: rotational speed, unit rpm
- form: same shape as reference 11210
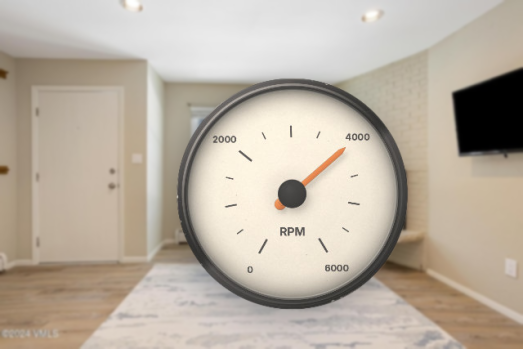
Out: 4000
